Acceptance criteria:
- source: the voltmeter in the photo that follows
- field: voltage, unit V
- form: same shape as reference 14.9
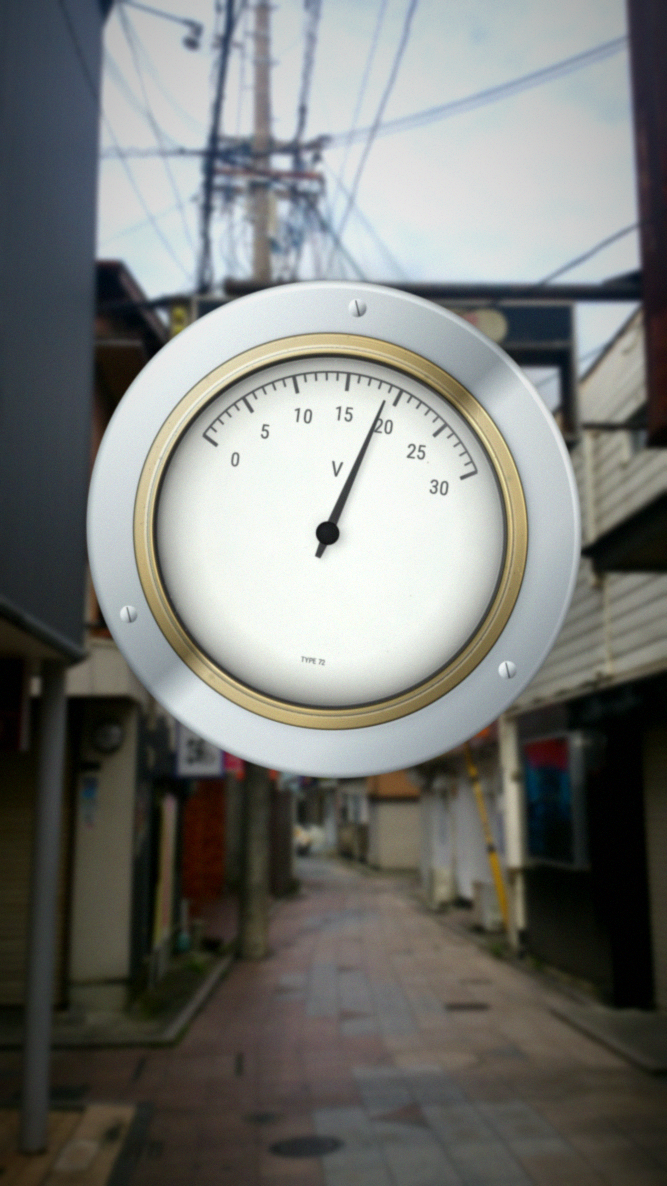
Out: 19
